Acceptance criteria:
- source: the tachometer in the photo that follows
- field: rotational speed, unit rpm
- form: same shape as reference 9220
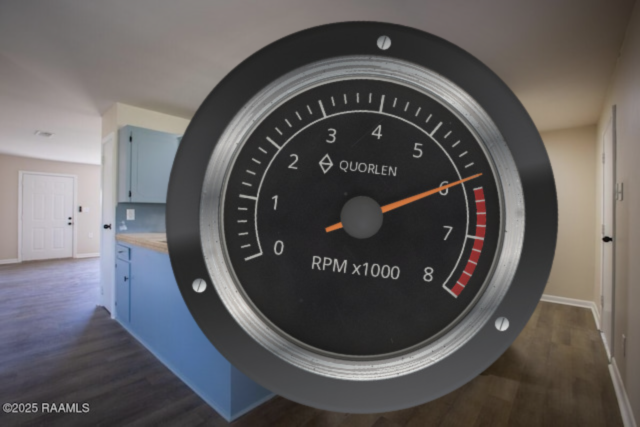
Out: 6000
